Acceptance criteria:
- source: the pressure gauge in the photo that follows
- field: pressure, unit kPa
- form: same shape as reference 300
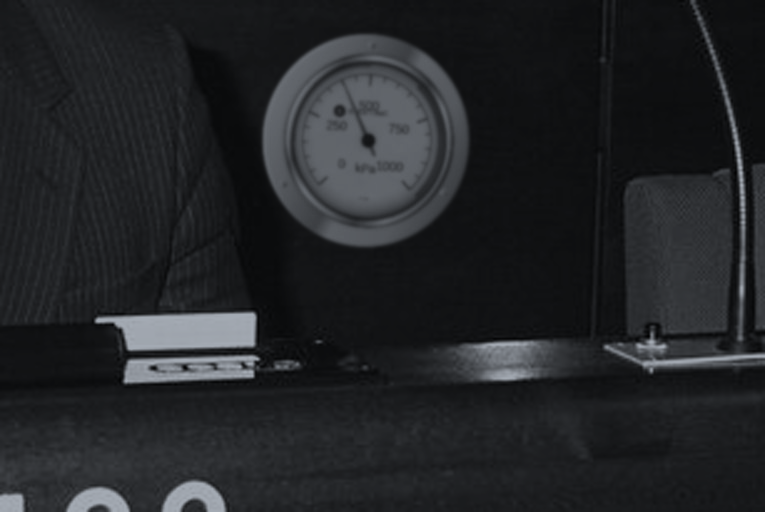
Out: 400
